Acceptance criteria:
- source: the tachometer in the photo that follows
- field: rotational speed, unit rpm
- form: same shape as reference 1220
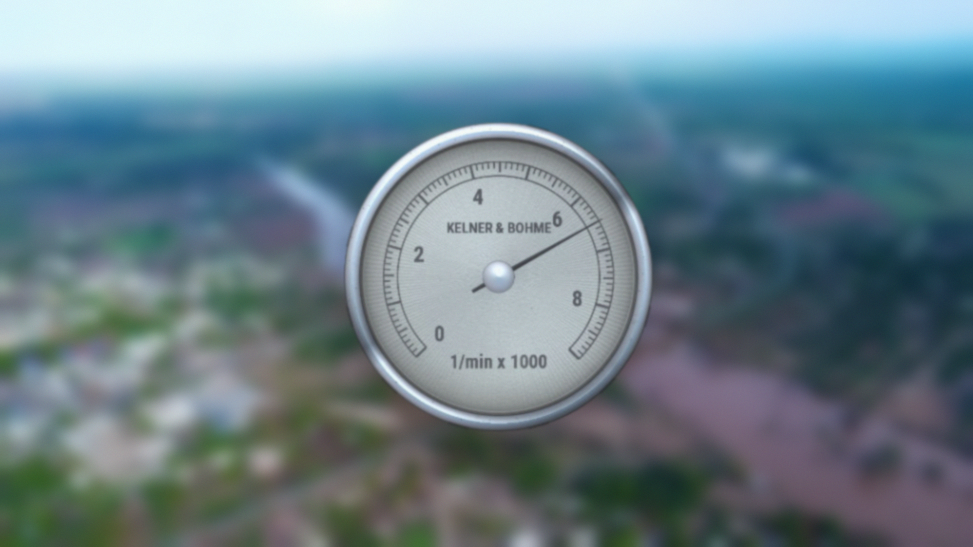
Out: 6500
